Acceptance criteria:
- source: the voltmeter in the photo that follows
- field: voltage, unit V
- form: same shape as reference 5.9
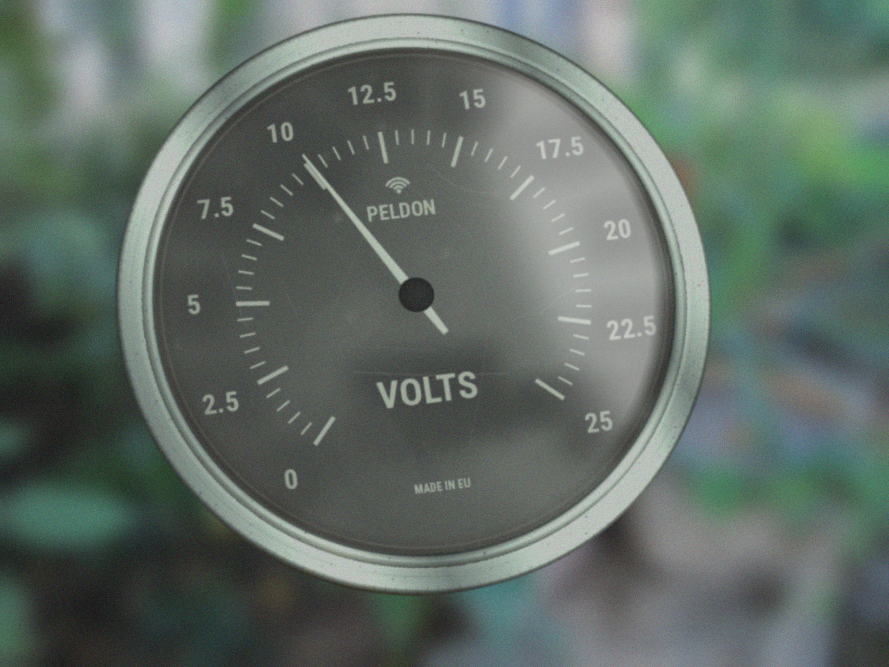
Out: 10
